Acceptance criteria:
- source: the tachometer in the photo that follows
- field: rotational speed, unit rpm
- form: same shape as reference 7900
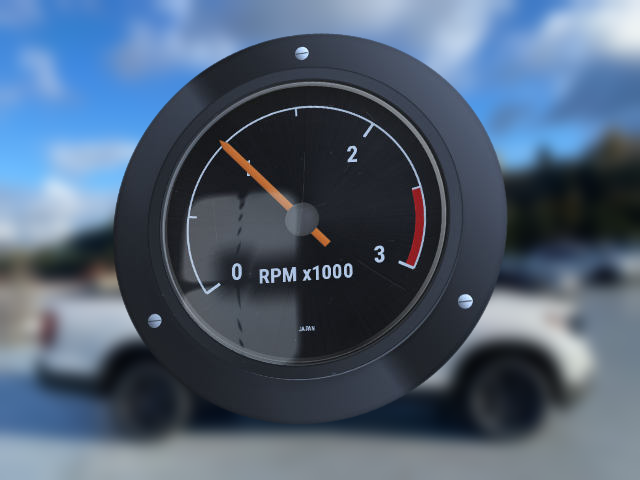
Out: 1000
